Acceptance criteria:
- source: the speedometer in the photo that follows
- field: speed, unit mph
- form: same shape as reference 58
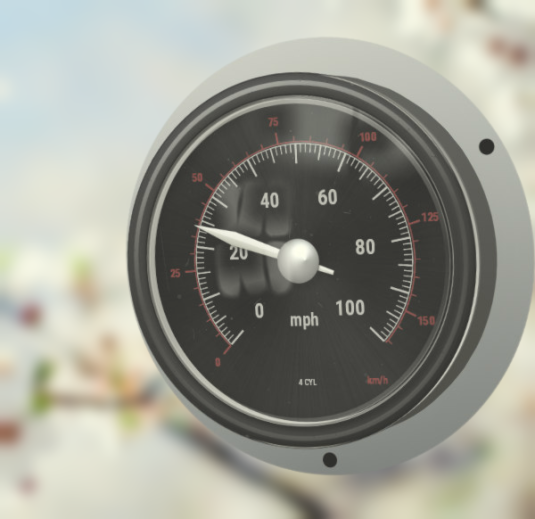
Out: 24
